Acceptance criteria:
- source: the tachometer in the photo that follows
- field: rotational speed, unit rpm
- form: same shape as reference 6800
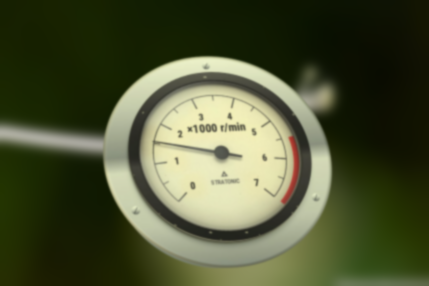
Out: 1500
